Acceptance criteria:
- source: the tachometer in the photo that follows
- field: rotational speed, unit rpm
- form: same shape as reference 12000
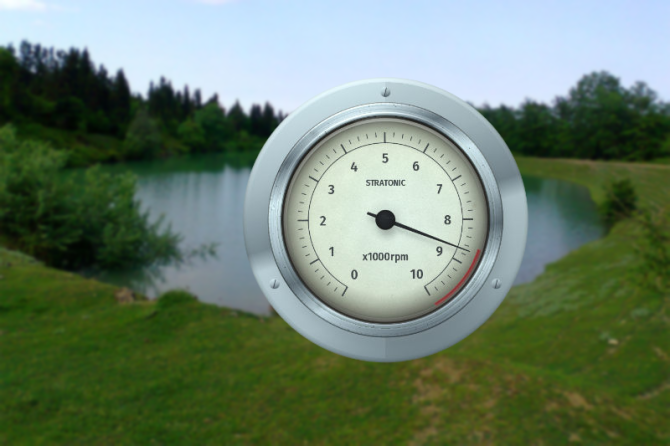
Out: 8700
